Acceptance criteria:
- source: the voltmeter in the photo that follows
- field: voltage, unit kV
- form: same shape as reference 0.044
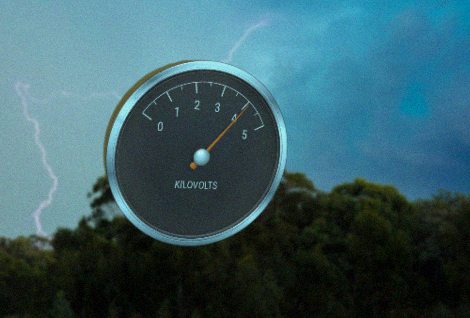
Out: 4
